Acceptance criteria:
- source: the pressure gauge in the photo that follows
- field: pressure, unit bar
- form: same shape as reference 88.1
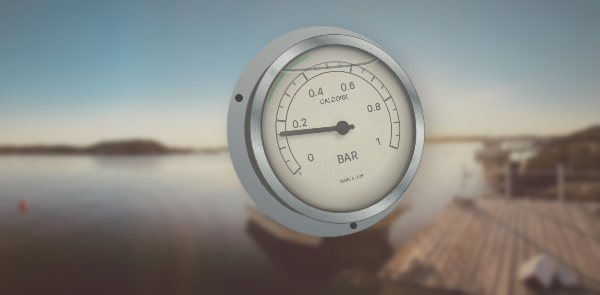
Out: 0.15
